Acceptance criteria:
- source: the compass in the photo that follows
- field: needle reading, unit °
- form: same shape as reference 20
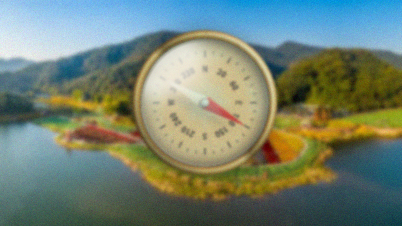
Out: 120
